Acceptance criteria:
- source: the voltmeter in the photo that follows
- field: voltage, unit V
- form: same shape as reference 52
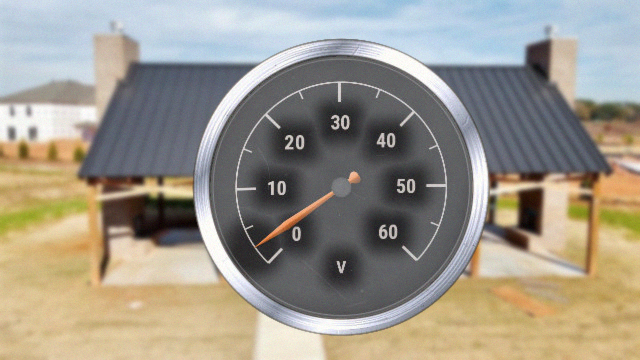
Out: 2.5
